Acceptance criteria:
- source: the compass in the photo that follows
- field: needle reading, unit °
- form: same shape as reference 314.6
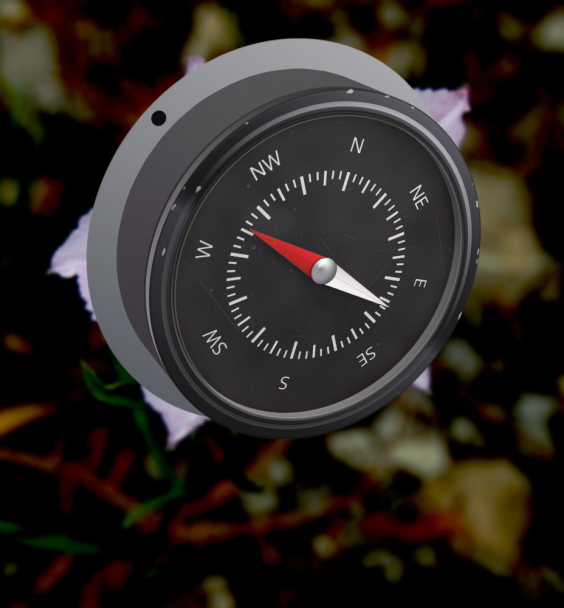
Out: 287.5
